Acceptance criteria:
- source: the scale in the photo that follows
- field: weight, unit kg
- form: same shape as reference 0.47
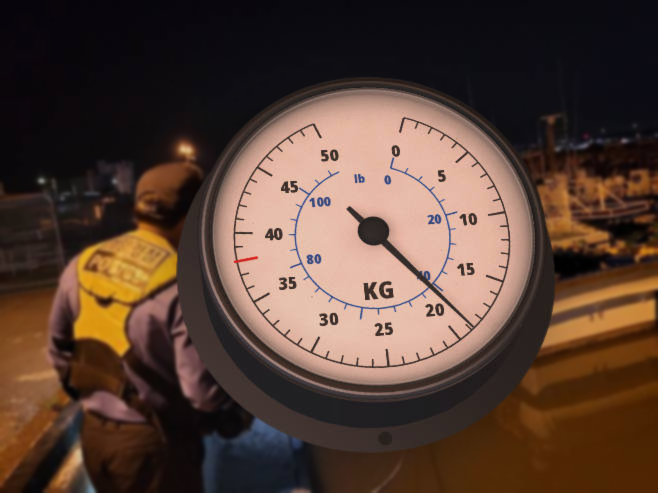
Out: 19
